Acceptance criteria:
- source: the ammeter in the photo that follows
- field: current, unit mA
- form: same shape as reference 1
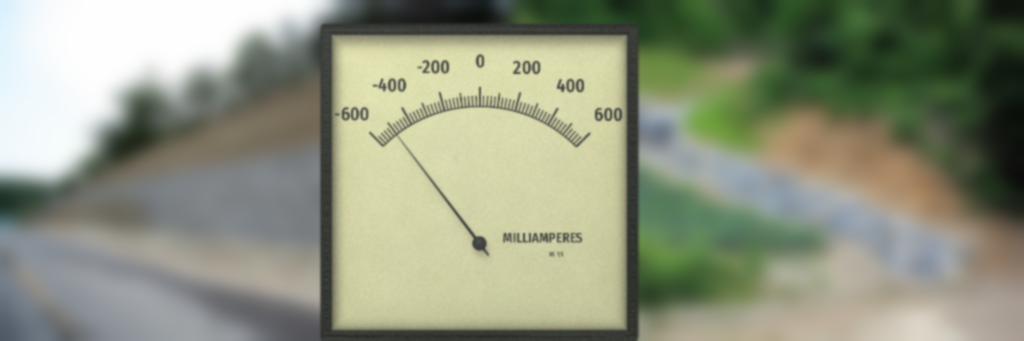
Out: -500
